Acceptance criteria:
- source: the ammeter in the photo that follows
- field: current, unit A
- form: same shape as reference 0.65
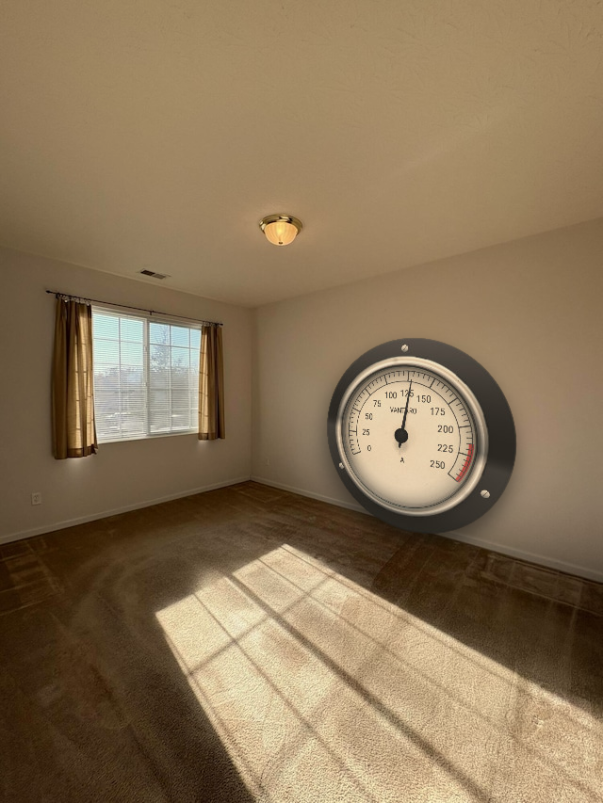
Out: 130
